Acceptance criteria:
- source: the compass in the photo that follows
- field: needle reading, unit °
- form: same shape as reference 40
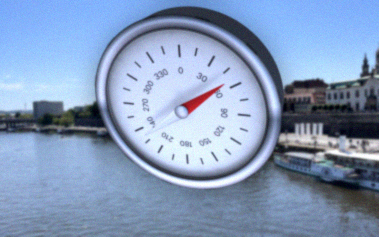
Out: 52.5
